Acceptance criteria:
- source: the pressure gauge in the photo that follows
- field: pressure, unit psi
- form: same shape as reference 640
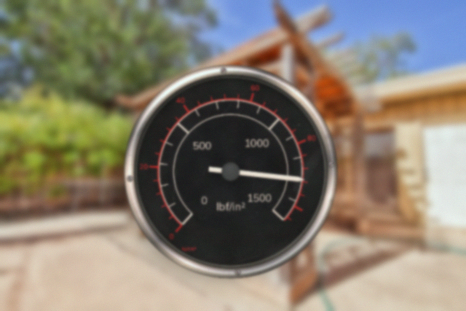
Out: 1300
